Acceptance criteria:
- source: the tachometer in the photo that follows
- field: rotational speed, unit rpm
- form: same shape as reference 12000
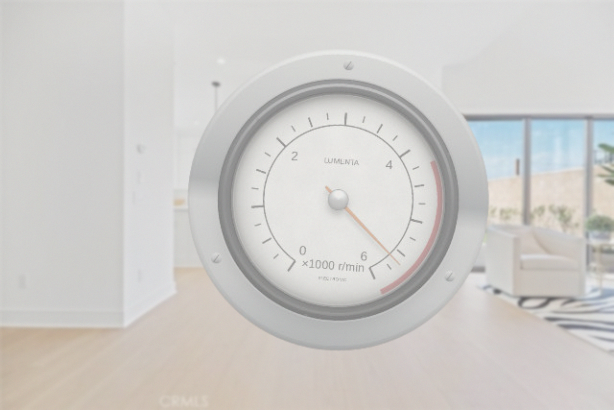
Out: 5625
